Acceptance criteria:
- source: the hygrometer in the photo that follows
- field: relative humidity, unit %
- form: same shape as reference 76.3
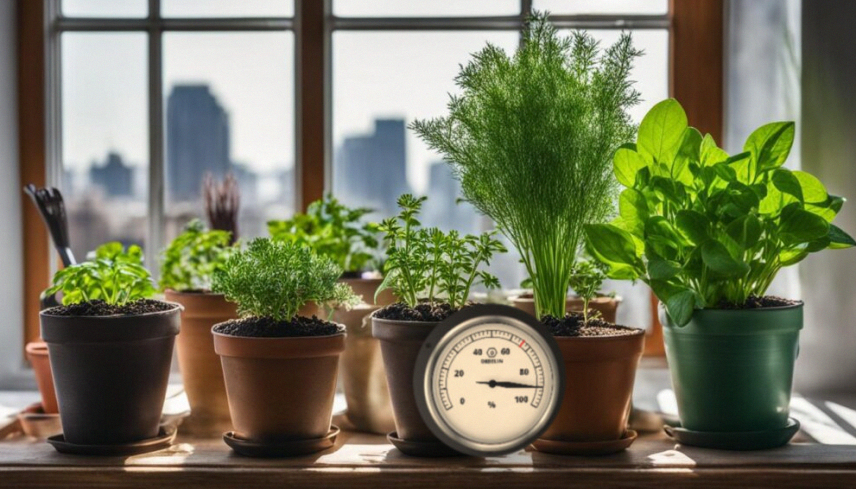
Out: 90
